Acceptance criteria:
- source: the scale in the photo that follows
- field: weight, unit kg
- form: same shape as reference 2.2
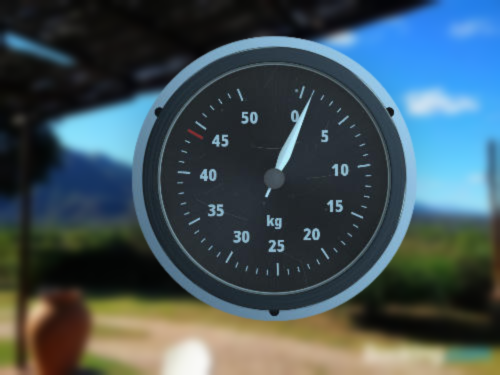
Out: 1
